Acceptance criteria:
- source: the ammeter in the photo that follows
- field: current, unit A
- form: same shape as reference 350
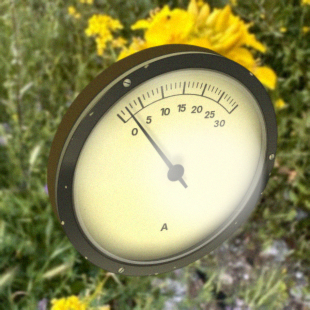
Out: 2
